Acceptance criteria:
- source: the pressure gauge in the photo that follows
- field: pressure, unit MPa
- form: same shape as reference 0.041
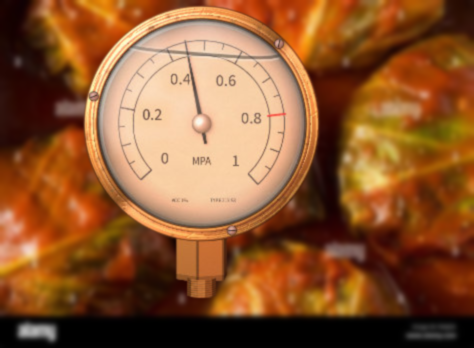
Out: 0.45
